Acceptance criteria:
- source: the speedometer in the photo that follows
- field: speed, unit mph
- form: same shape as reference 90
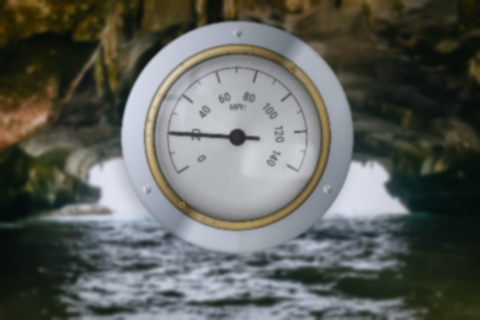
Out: 20
